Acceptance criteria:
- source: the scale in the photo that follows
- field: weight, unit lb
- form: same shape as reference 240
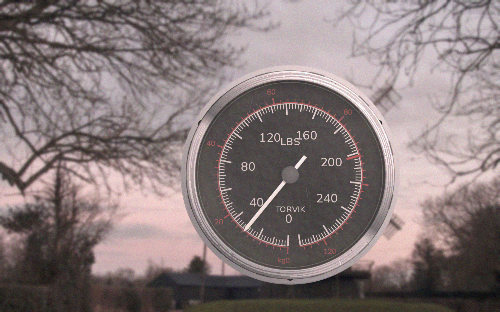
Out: 30
